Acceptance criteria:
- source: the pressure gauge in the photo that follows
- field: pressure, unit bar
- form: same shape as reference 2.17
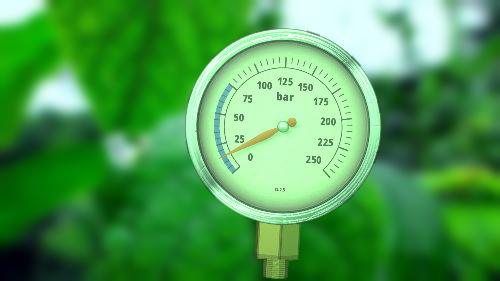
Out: 15
